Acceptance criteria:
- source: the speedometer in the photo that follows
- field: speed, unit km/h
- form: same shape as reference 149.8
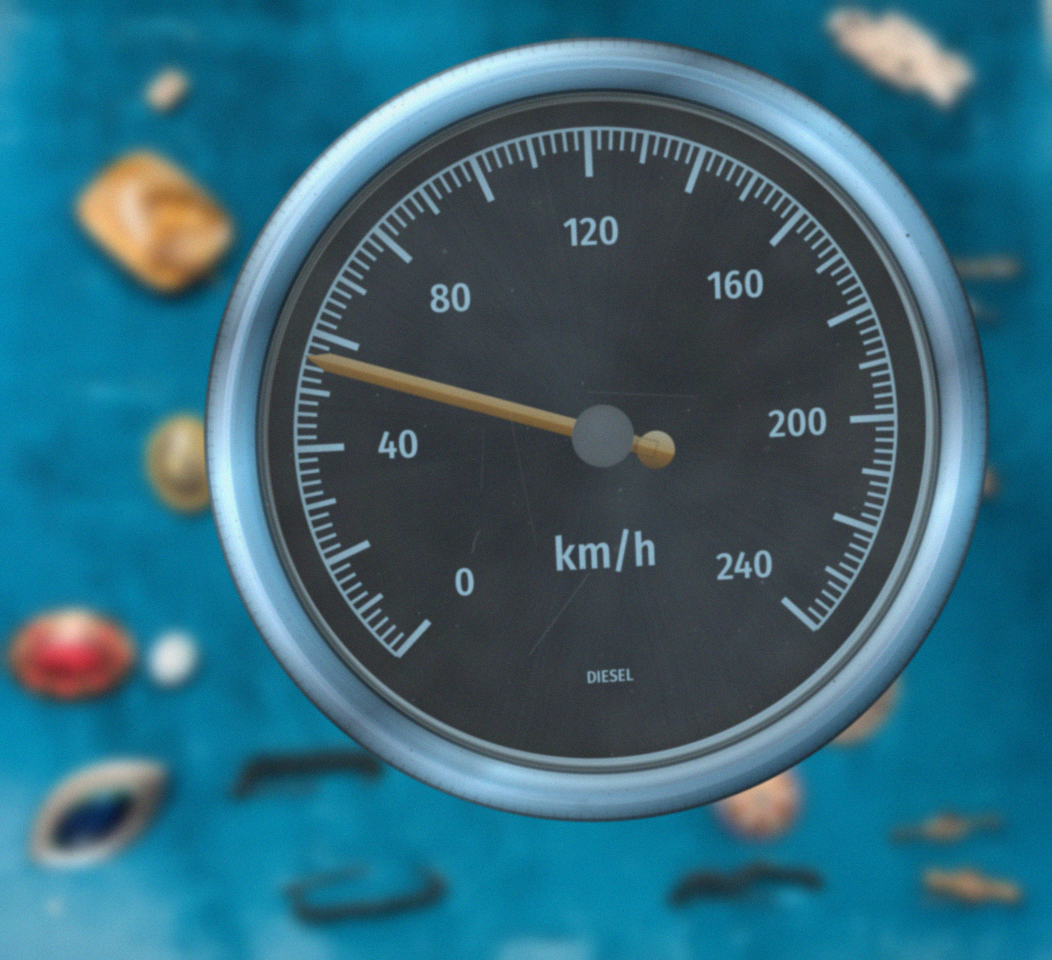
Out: 56
